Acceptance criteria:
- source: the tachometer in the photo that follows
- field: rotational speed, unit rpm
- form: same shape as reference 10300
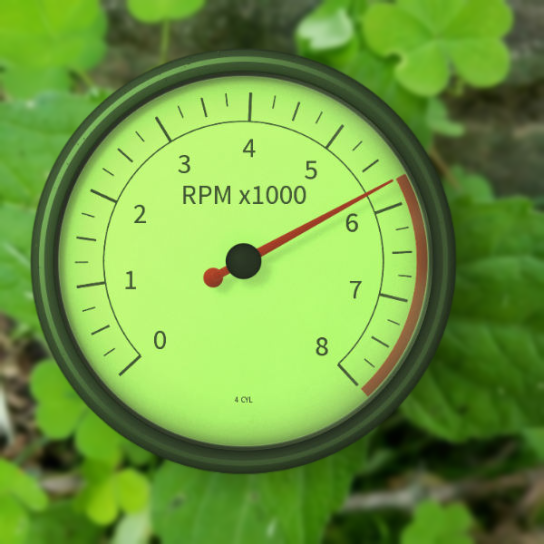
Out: 5750
